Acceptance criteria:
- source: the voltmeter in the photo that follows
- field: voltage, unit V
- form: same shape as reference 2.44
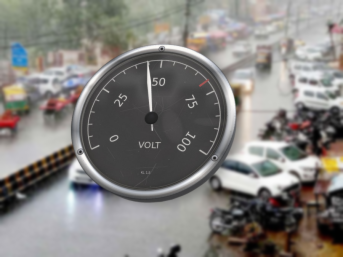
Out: 45
